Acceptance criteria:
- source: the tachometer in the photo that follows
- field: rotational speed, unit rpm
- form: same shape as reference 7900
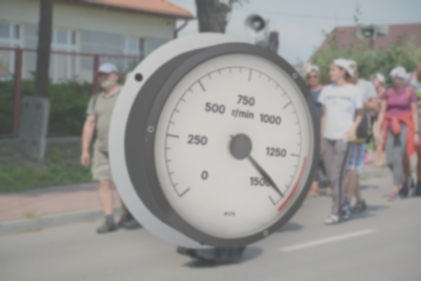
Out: 1450
